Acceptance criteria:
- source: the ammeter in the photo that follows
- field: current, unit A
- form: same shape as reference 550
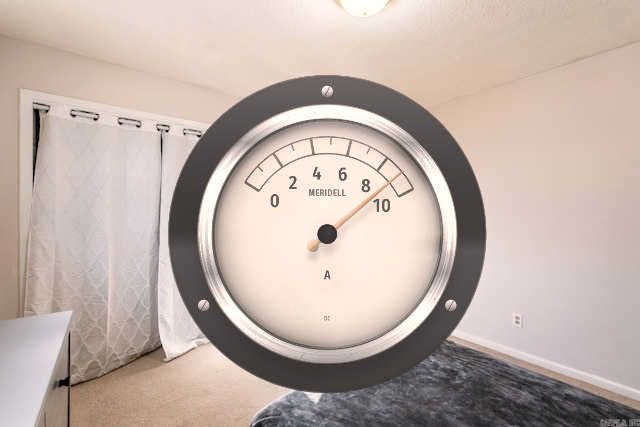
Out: 9
